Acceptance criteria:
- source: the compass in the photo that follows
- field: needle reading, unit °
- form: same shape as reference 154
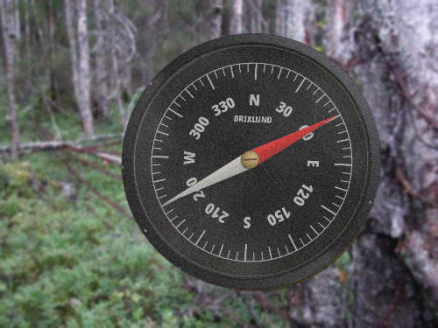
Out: 60
